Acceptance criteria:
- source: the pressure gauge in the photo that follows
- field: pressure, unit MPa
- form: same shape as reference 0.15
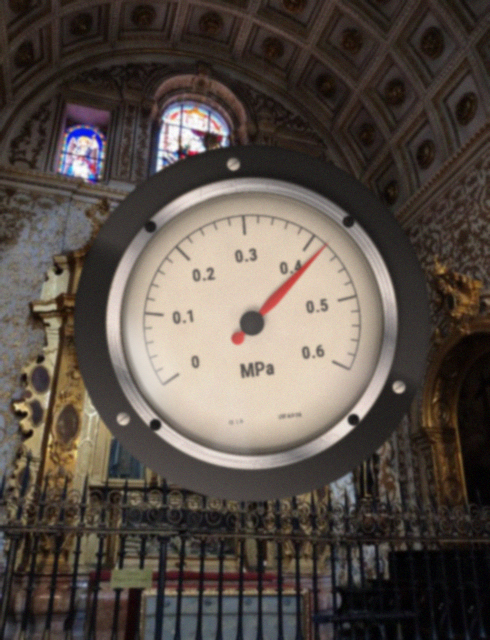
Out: 0.42
